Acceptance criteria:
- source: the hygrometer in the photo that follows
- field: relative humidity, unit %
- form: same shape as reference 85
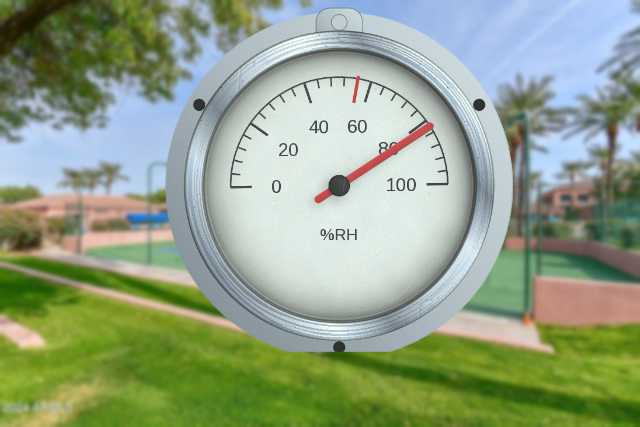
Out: 82
